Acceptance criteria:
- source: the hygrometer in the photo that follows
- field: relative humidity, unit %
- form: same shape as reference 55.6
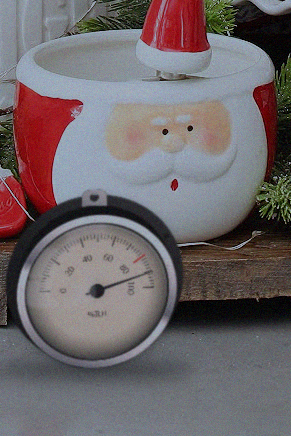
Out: 90
